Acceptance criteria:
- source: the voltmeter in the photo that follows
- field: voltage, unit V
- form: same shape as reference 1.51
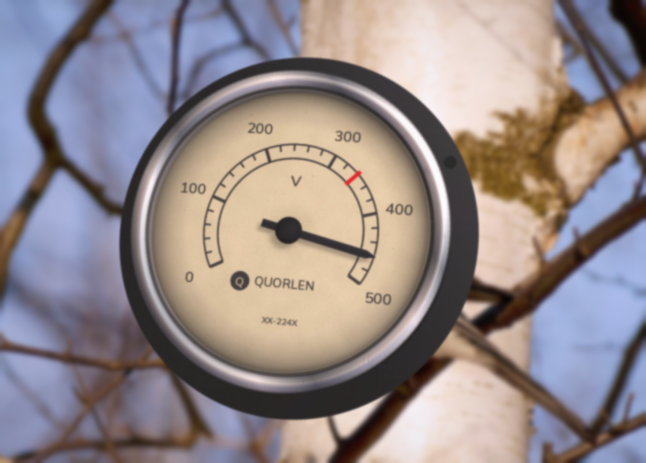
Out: 460
